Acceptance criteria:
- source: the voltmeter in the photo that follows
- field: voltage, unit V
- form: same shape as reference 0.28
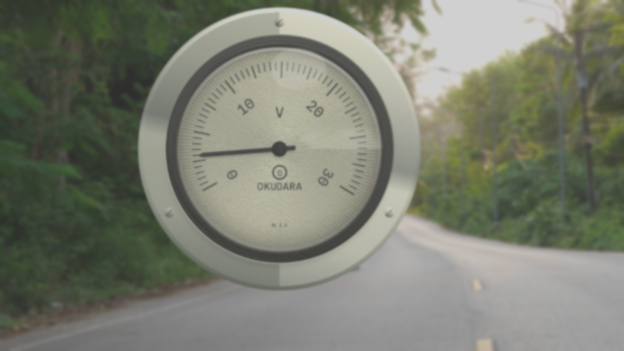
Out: 3
